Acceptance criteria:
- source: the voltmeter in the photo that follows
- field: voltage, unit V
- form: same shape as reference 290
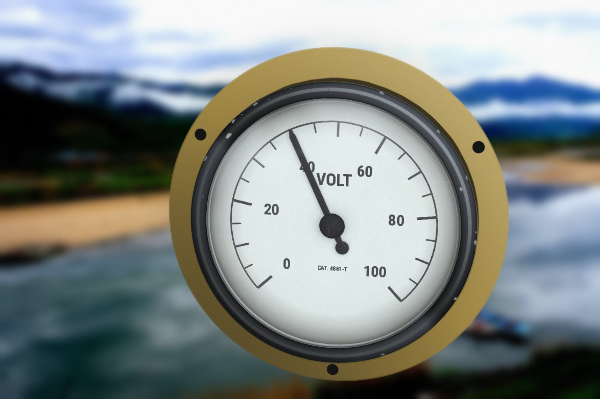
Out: 40
